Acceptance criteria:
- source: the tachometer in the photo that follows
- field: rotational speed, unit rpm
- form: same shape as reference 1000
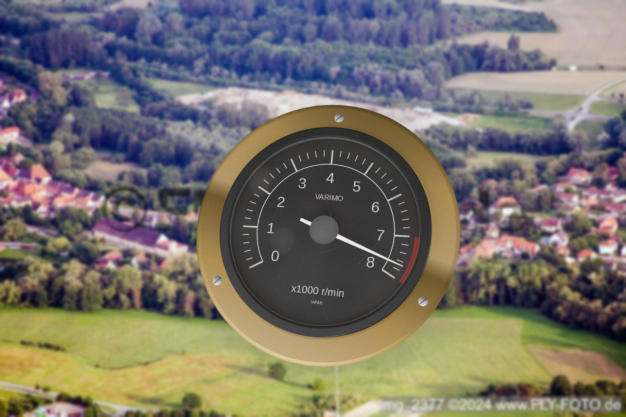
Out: 7700
